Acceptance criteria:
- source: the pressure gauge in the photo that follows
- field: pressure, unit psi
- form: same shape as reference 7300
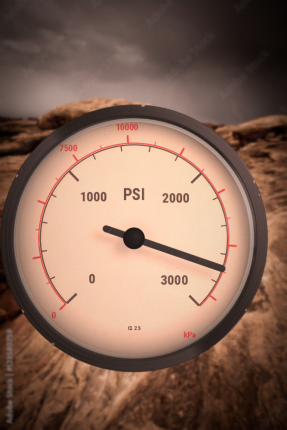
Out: 2700
